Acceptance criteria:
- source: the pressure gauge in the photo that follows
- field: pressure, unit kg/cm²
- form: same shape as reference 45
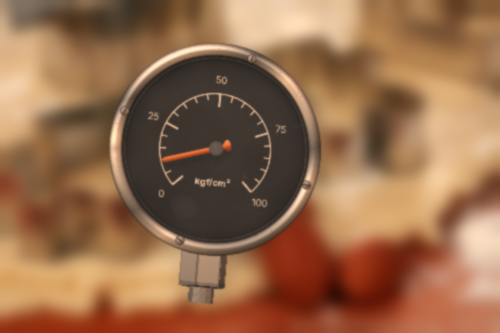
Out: 10
